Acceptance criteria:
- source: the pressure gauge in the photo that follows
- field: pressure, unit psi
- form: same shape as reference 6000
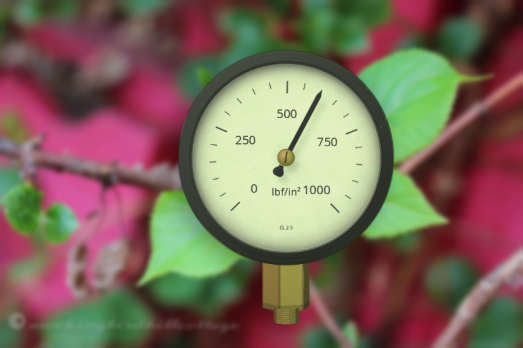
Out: 600
